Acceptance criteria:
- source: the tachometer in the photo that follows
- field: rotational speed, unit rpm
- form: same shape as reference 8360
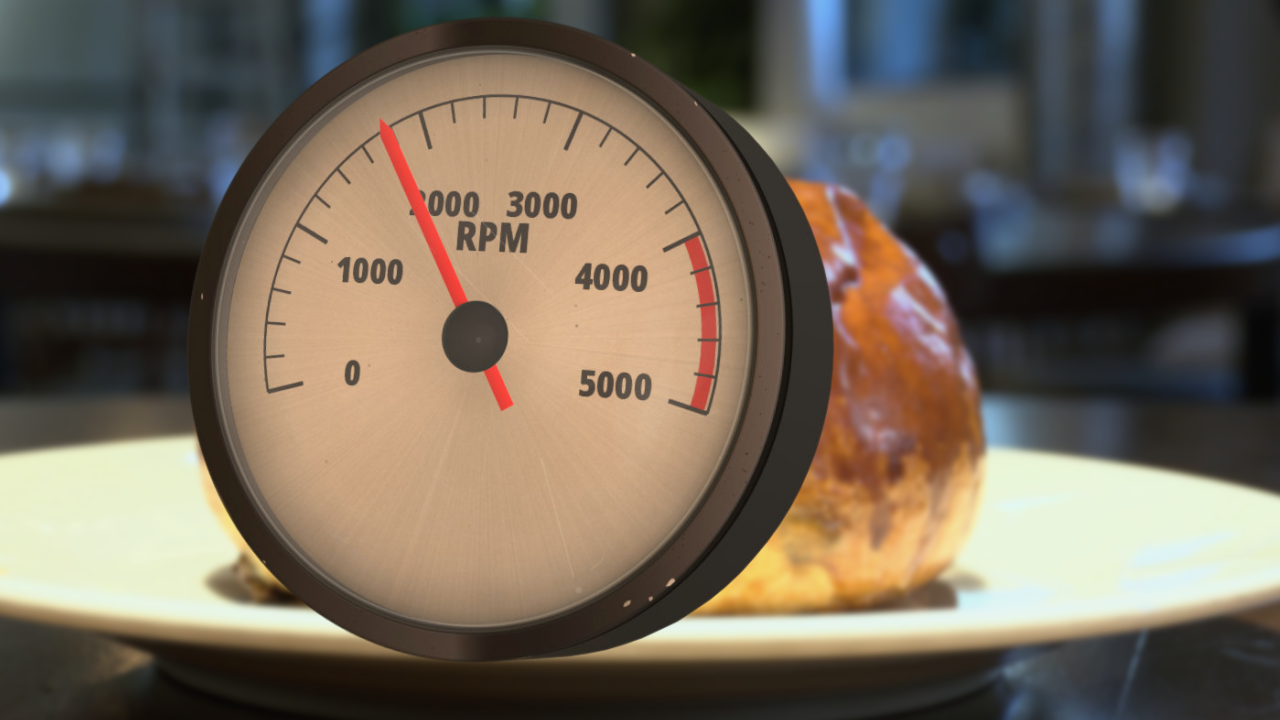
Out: 1800
